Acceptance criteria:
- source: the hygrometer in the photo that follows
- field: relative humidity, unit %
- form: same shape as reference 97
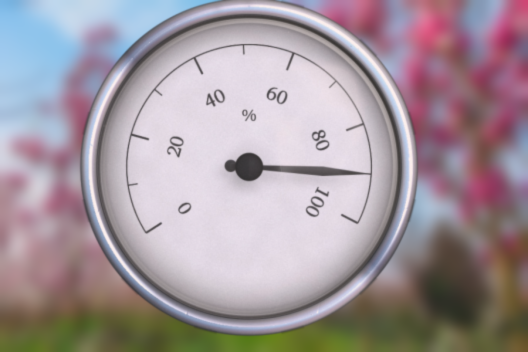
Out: 90
